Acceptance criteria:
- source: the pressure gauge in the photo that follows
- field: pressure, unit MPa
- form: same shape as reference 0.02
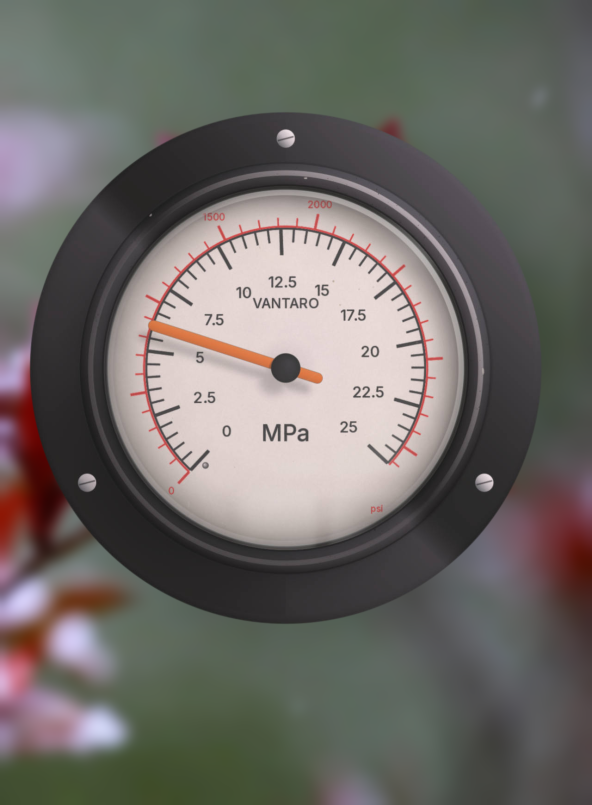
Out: 6
